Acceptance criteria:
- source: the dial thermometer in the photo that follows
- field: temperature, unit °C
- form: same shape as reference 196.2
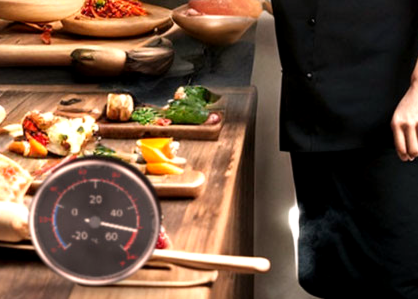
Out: 50
